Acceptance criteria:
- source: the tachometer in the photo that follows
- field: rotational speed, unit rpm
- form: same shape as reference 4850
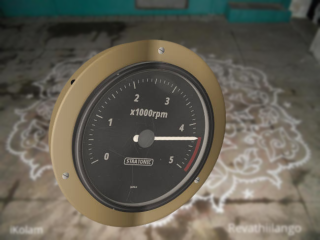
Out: 4300
